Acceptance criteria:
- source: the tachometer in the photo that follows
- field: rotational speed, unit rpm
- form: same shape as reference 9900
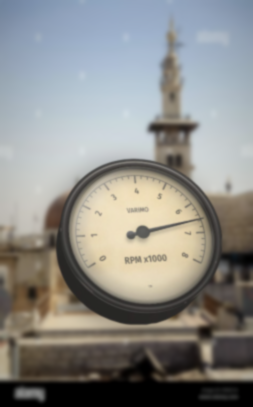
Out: 6600
